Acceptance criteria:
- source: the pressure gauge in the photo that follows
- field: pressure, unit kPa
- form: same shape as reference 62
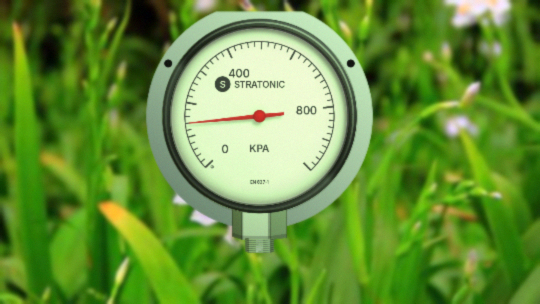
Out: 140
